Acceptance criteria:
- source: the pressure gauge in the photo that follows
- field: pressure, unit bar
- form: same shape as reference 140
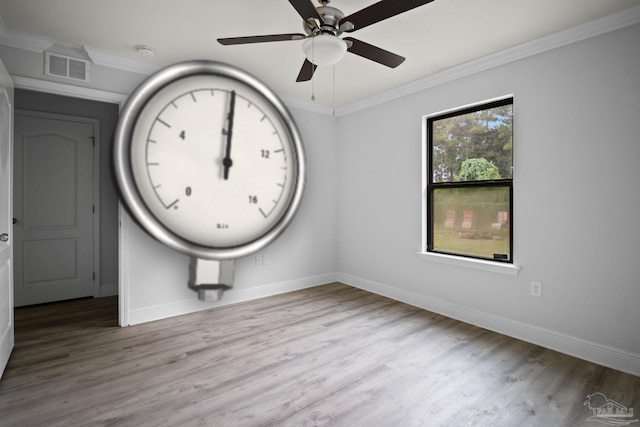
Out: 8
